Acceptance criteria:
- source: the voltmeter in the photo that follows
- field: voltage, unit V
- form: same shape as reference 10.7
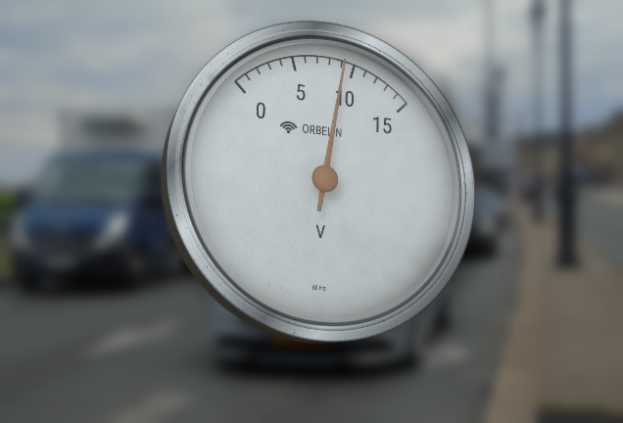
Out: 9
